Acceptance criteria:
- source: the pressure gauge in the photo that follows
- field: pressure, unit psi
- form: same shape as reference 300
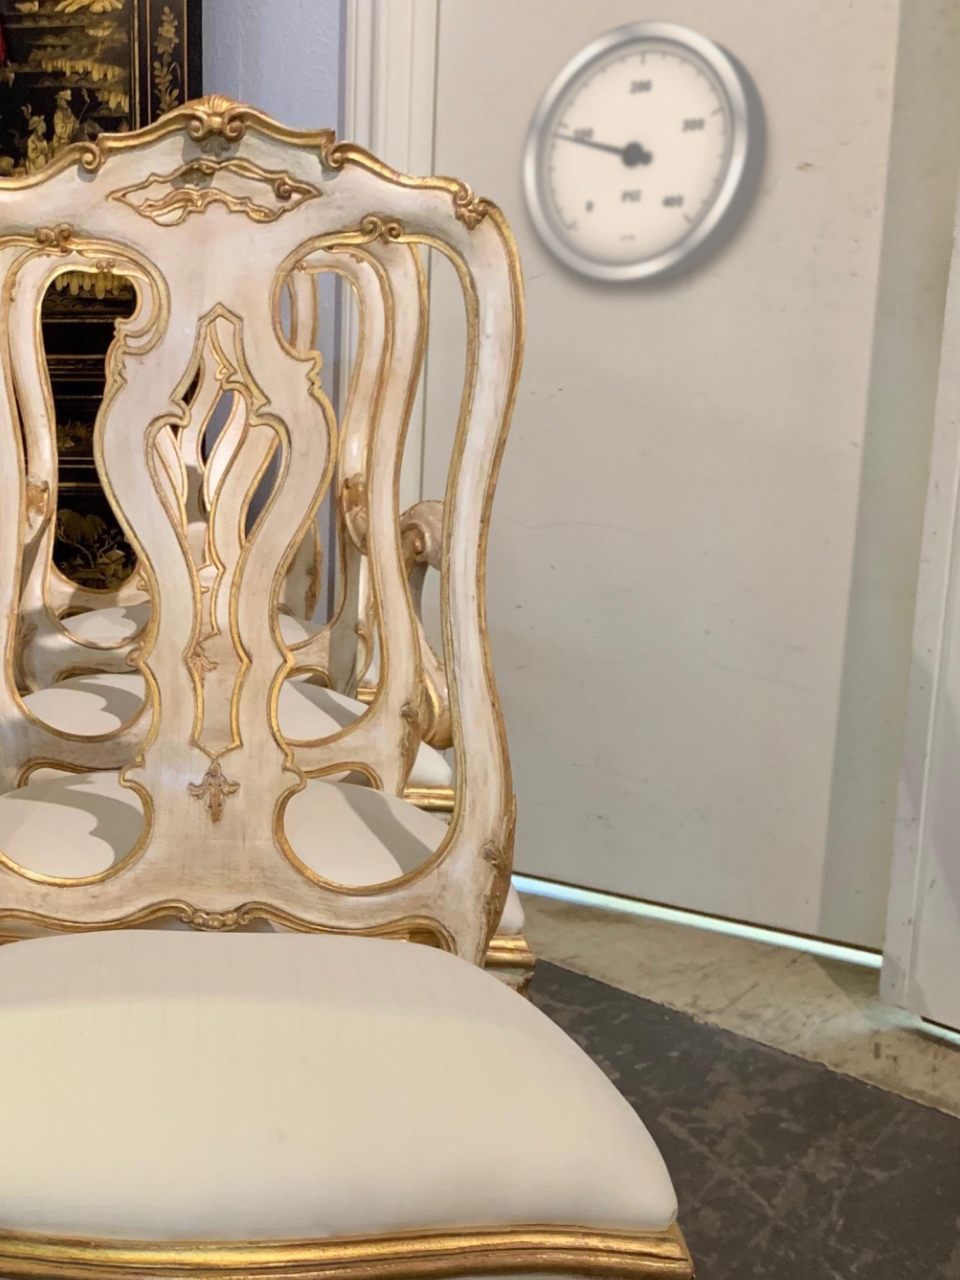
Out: 90
